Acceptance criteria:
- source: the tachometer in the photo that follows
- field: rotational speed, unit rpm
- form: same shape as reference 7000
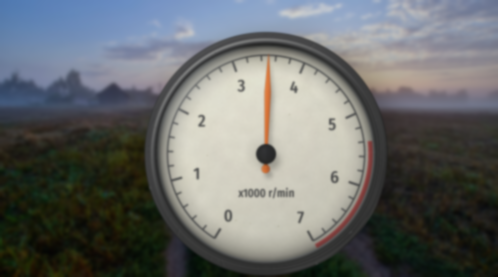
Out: 3500
